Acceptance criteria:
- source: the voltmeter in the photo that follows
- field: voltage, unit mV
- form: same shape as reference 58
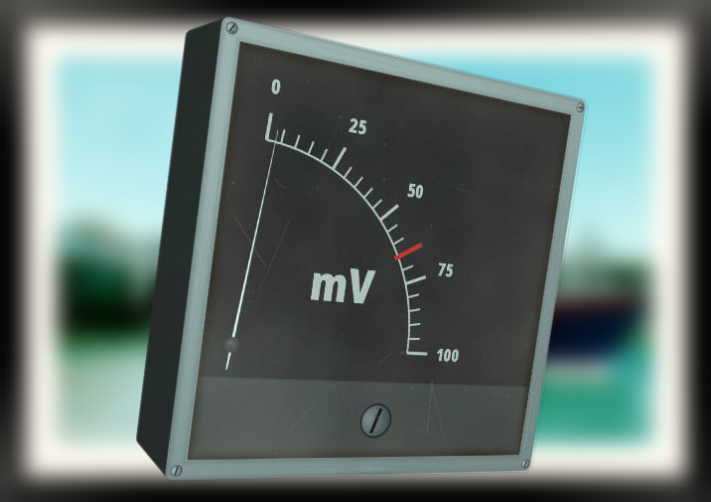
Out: 2.5
